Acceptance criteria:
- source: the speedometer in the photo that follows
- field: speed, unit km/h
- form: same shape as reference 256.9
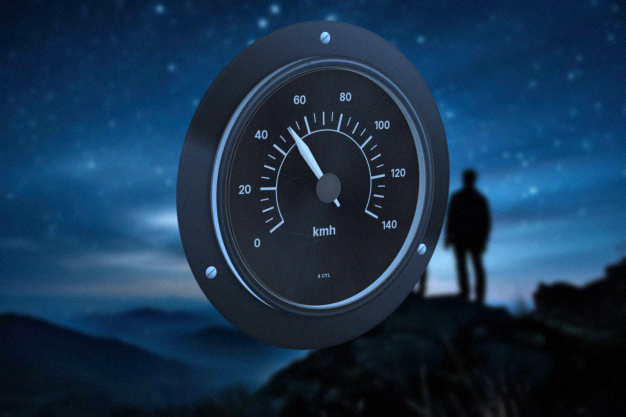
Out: 50
